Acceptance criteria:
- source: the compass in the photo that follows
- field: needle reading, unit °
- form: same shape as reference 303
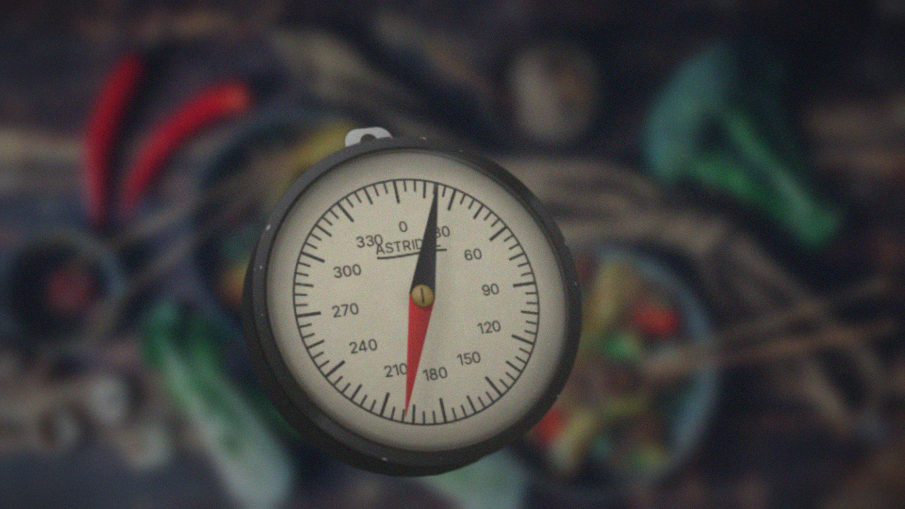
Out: 200
